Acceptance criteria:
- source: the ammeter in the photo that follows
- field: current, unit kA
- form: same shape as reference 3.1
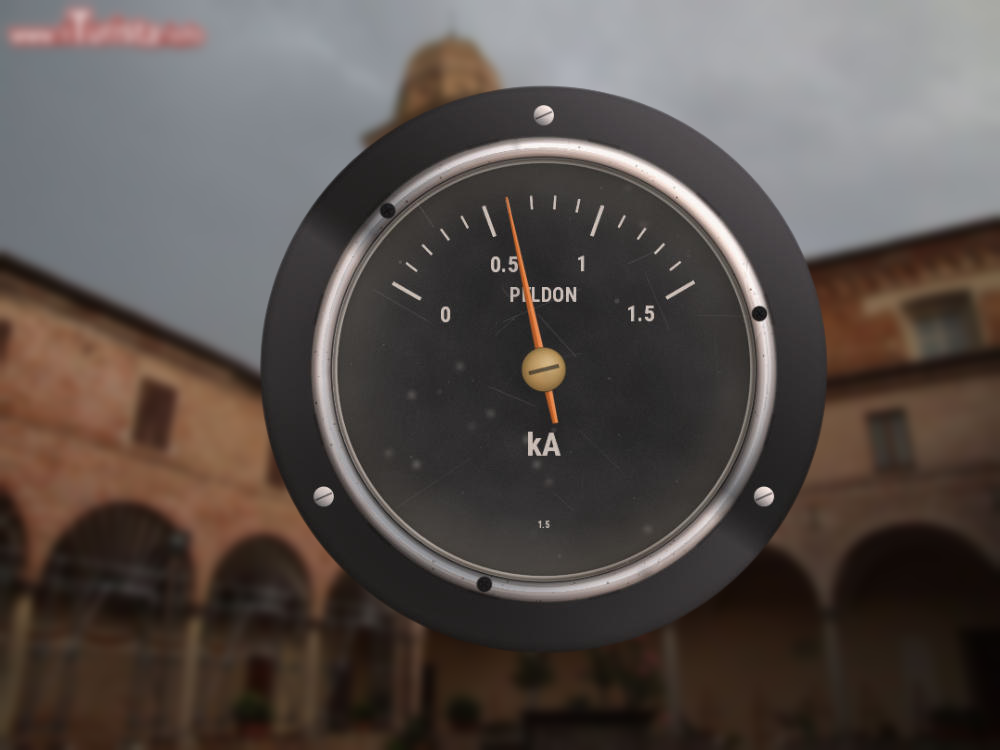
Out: 0.6
